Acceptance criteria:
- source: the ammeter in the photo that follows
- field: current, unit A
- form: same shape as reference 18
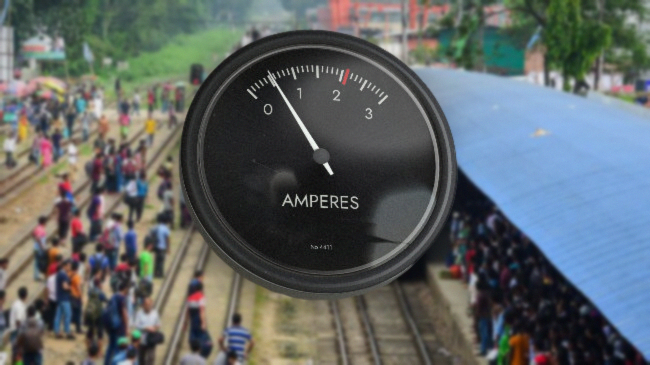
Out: 0.5
